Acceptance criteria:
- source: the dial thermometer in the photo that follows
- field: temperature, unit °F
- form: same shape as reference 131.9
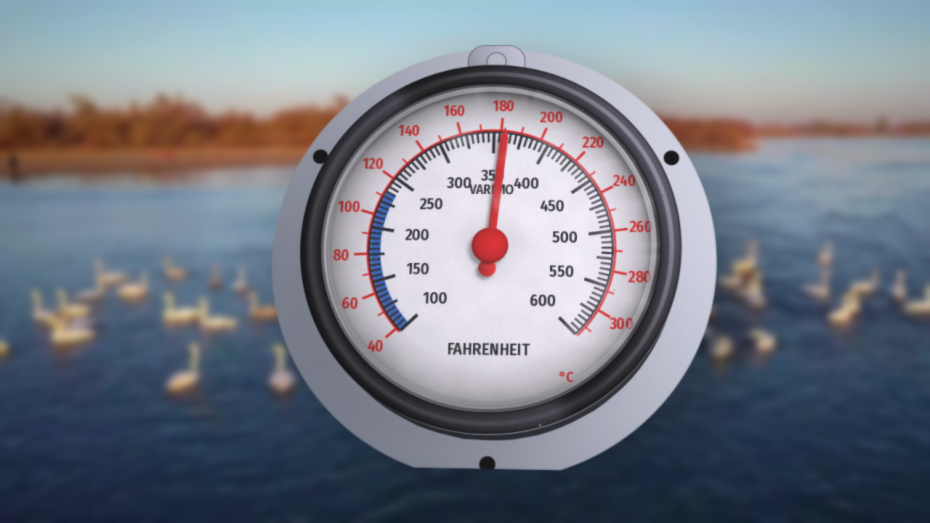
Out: 360
